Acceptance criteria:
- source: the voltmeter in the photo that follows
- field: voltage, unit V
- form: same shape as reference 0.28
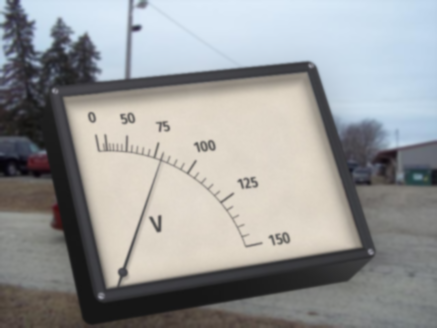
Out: 80
